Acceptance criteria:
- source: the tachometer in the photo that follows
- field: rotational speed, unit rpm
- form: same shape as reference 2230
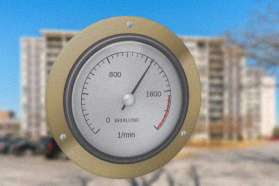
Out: 1250
